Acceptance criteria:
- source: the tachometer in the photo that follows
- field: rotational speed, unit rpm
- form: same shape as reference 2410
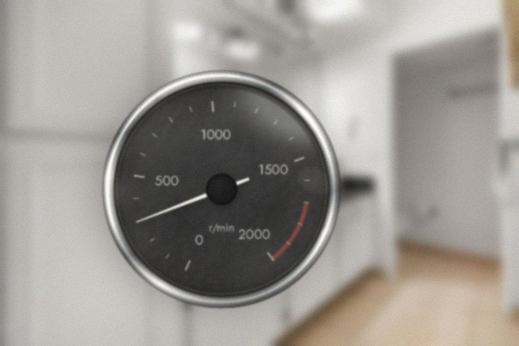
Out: 300
